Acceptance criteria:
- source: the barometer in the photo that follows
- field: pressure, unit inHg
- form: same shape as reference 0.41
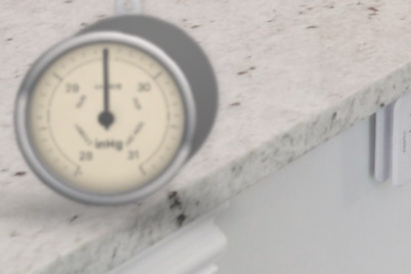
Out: 29.5
